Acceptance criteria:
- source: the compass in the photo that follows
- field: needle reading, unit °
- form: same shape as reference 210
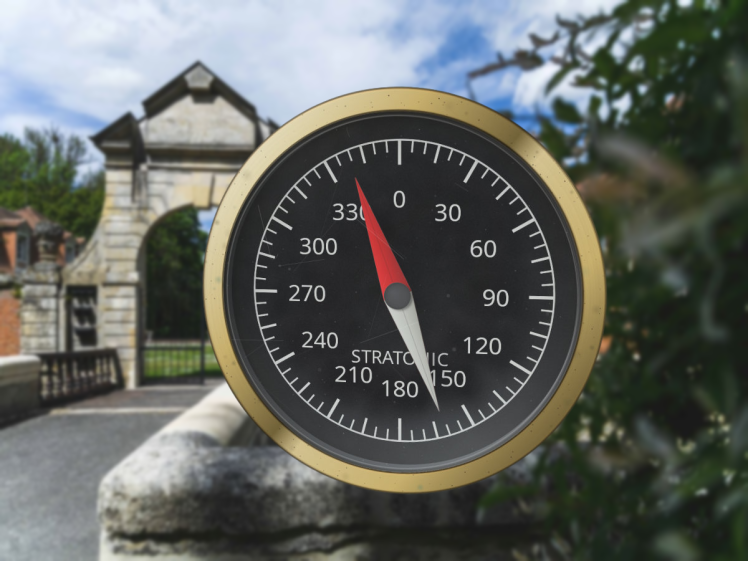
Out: 340
